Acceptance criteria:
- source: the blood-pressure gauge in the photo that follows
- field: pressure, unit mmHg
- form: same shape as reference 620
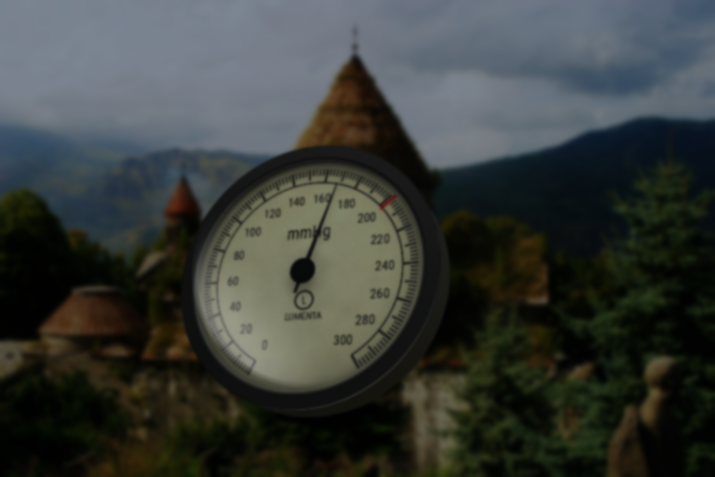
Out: 170
